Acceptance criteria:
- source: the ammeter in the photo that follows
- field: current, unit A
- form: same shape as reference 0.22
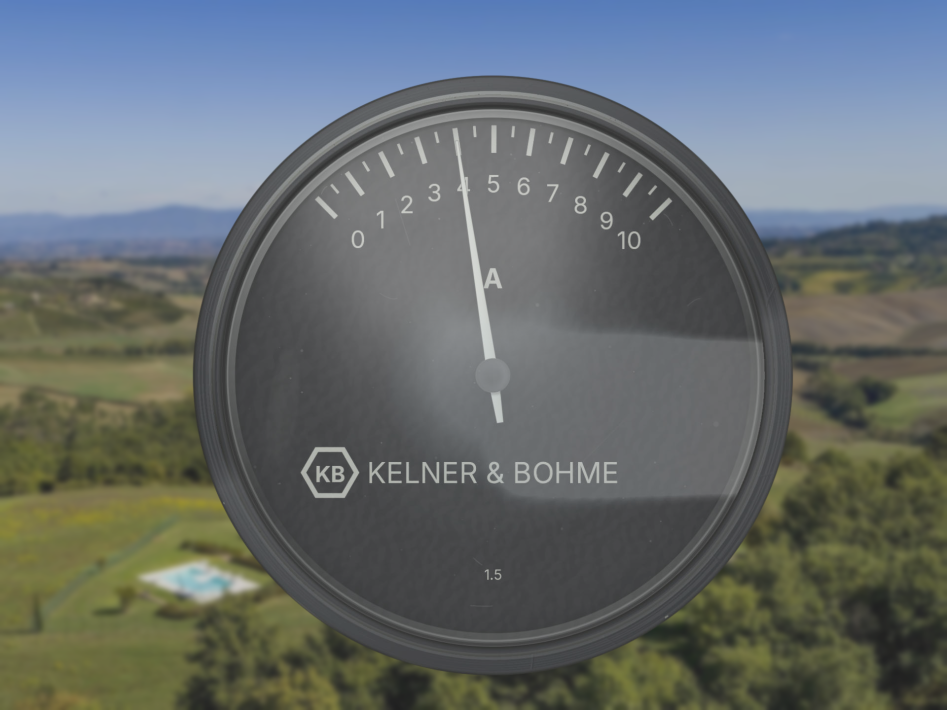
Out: 4
